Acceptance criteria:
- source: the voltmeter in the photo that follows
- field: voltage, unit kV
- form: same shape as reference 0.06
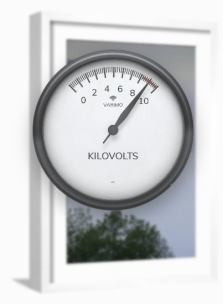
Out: 9
